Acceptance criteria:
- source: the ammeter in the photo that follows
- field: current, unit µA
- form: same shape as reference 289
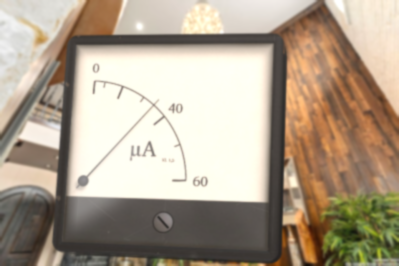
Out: 35
